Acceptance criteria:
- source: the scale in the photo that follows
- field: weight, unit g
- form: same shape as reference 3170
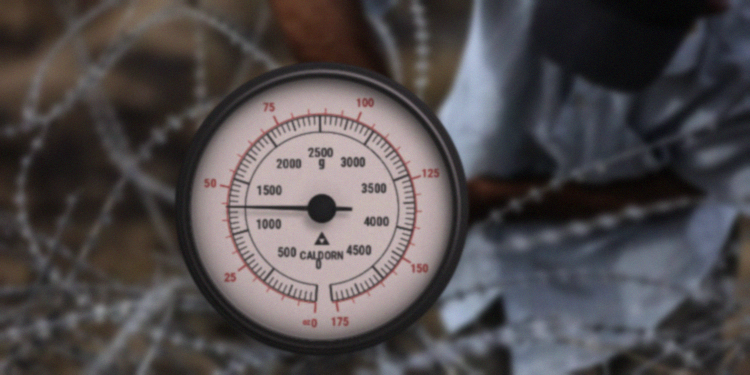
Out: 1250
